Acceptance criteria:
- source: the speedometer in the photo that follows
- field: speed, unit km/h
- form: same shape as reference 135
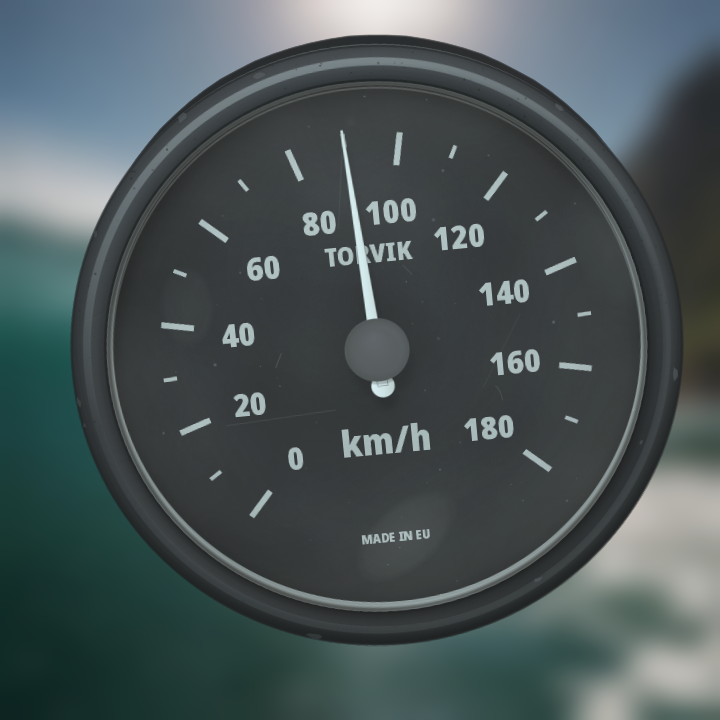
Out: 90
